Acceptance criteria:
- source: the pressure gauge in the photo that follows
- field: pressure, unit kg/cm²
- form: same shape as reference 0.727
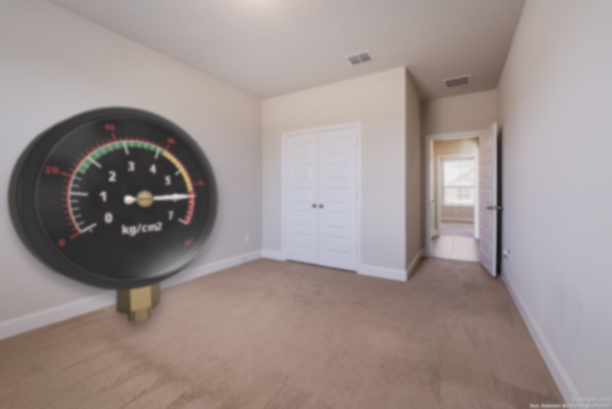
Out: 6
